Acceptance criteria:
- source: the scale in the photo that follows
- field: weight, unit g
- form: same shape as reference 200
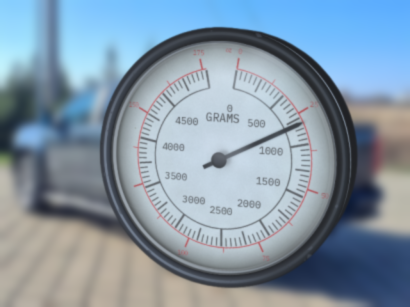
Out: 800
